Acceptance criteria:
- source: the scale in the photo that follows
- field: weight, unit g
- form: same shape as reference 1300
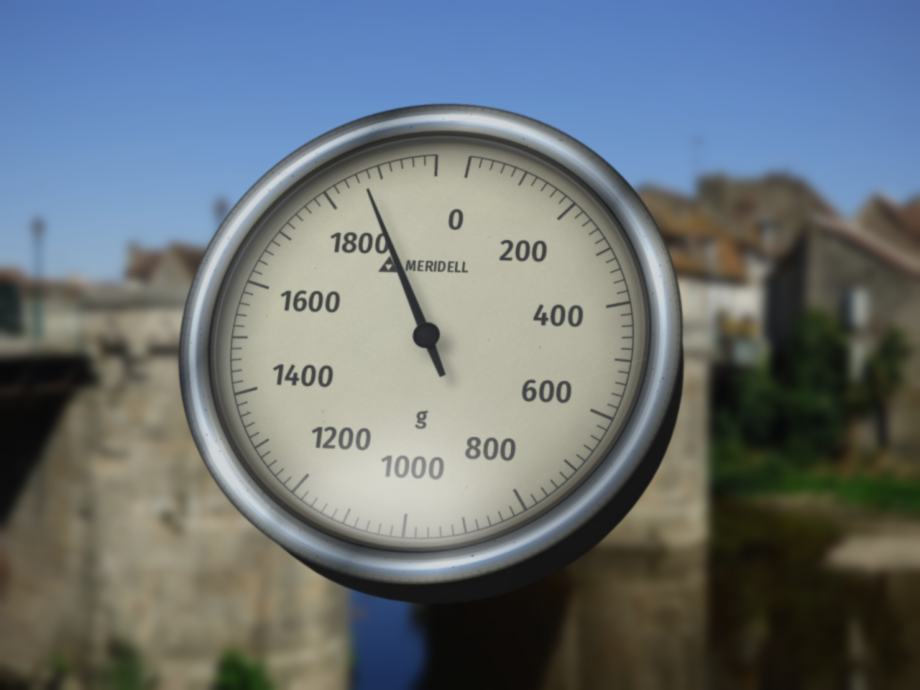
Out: 1870
